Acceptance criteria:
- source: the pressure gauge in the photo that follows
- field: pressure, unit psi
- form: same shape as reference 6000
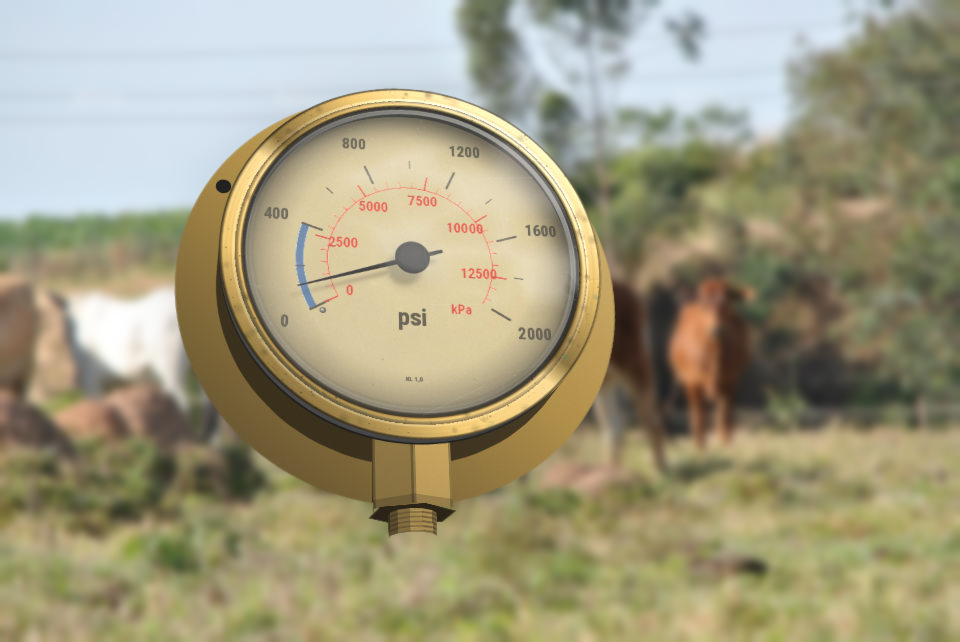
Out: 100
